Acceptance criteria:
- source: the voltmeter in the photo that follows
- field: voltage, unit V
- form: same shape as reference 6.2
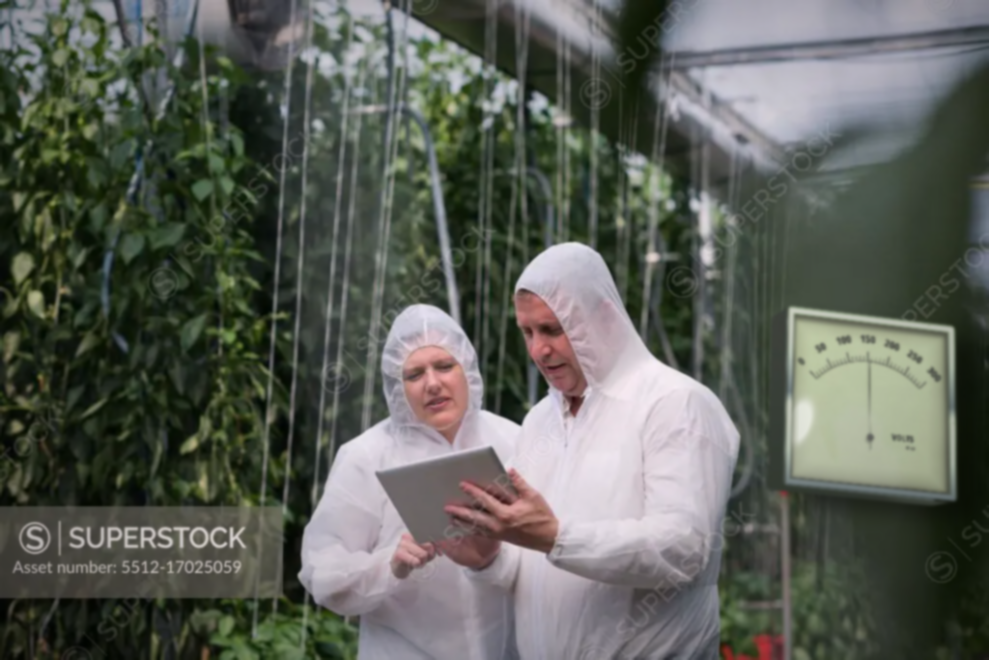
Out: 150
